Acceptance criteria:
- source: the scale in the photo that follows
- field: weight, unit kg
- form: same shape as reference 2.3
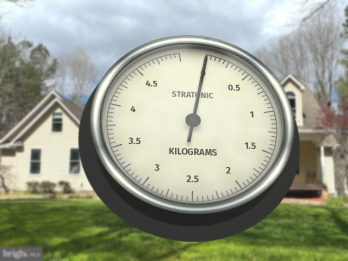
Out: 0
